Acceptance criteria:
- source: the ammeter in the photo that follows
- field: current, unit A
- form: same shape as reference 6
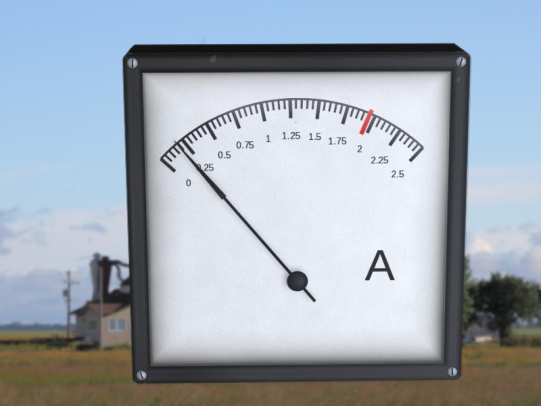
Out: 0.2
